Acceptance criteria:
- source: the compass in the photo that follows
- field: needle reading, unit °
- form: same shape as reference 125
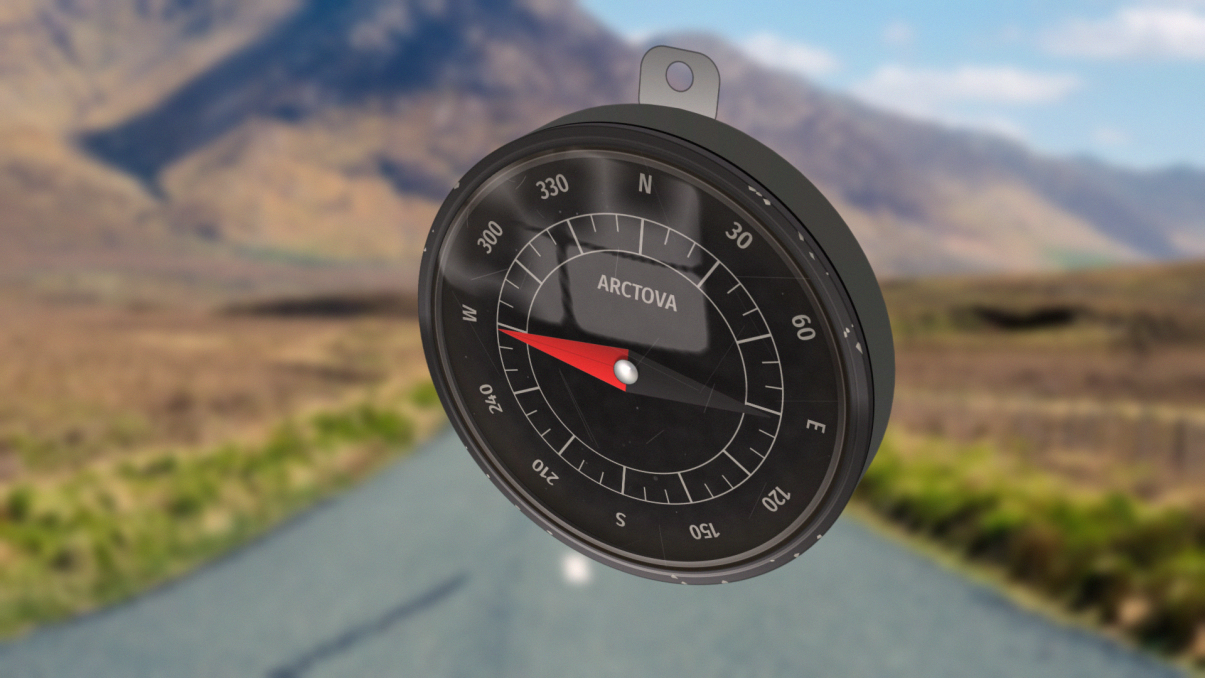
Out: 270
